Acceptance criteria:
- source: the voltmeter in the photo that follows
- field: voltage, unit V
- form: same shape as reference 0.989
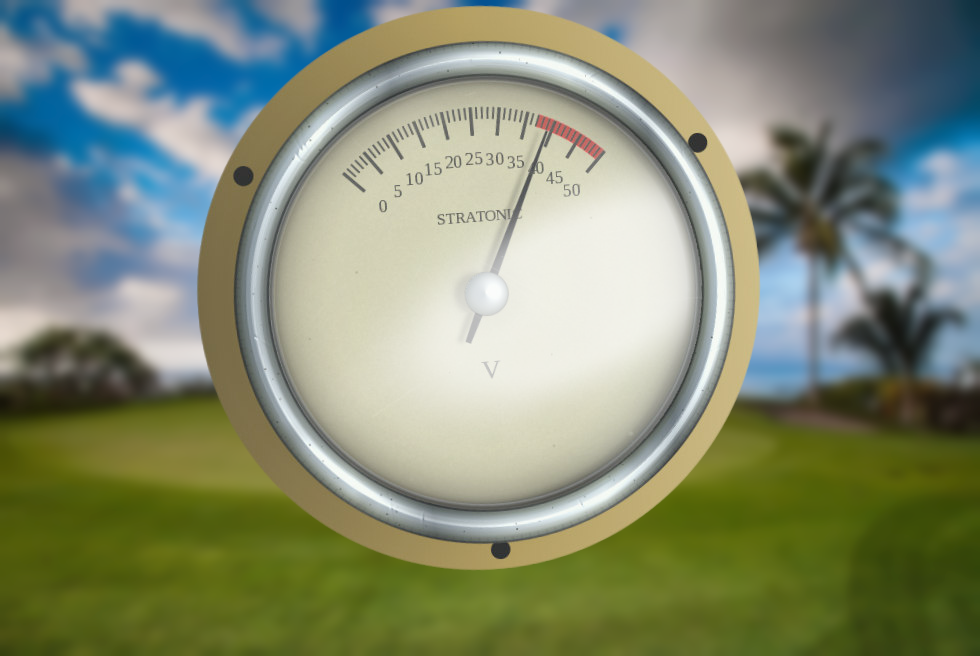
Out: 39
